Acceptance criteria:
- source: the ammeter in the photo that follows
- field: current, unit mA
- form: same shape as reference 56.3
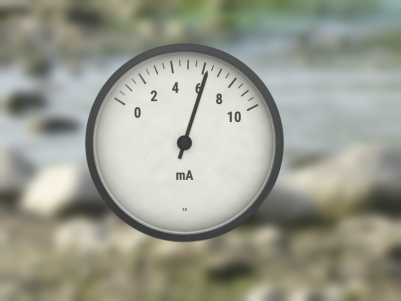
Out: 6.25
